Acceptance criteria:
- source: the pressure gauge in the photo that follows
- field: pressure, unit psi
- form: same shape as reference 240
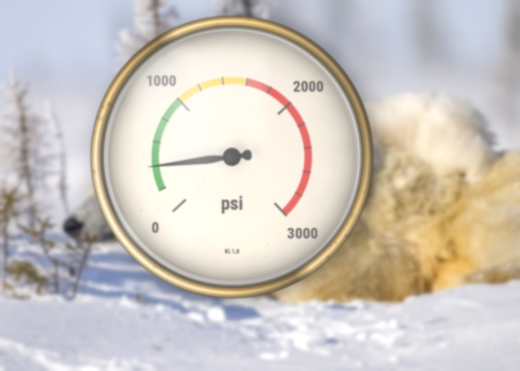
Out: 400
